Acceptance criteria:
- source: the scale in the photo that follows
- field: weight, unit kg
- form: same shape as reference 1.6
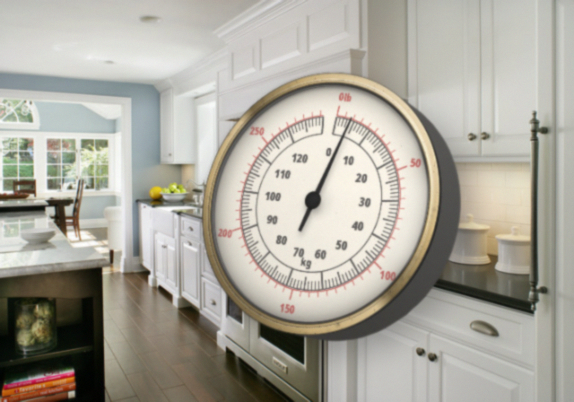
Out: 5
